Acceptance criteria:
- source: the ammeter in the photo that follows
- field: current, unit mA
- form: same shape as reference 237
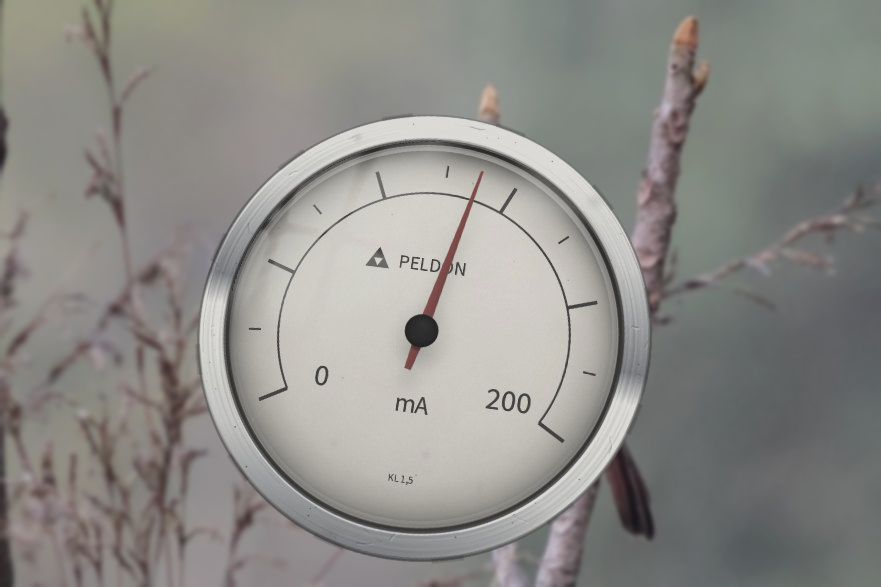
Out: 110
